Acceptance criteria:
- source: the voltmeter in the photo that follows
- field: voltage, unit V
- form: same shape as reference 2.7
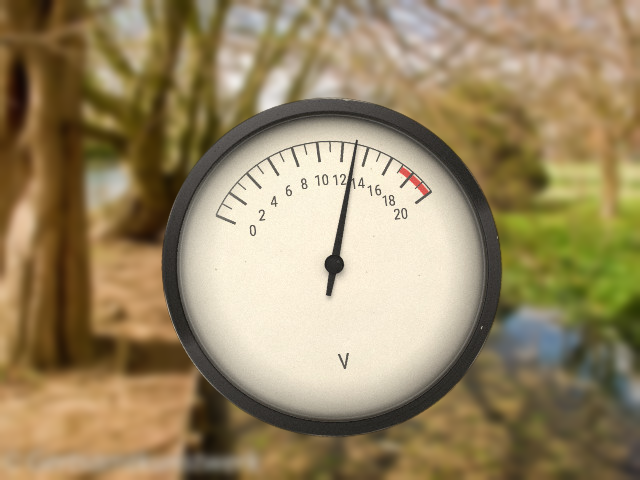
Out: 13
